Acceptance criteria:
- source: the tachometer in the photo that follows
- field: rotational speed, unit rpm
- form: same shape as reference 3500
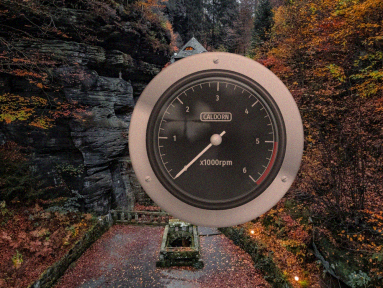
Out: 0
